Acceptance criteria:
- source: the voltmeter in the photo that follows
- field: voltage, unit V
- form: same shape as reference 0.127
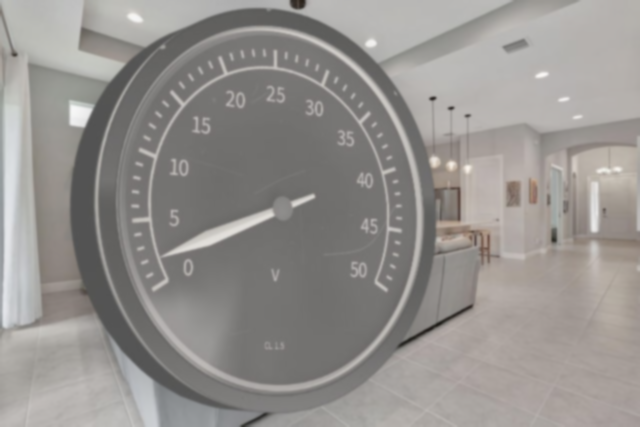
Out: 2
